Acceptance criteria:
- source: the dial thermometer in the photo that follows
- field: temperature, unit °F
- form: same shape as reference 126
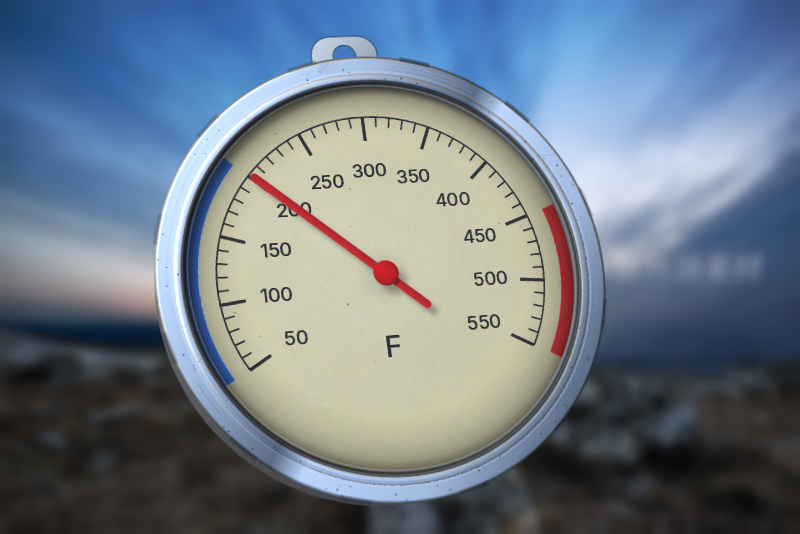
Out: 200
